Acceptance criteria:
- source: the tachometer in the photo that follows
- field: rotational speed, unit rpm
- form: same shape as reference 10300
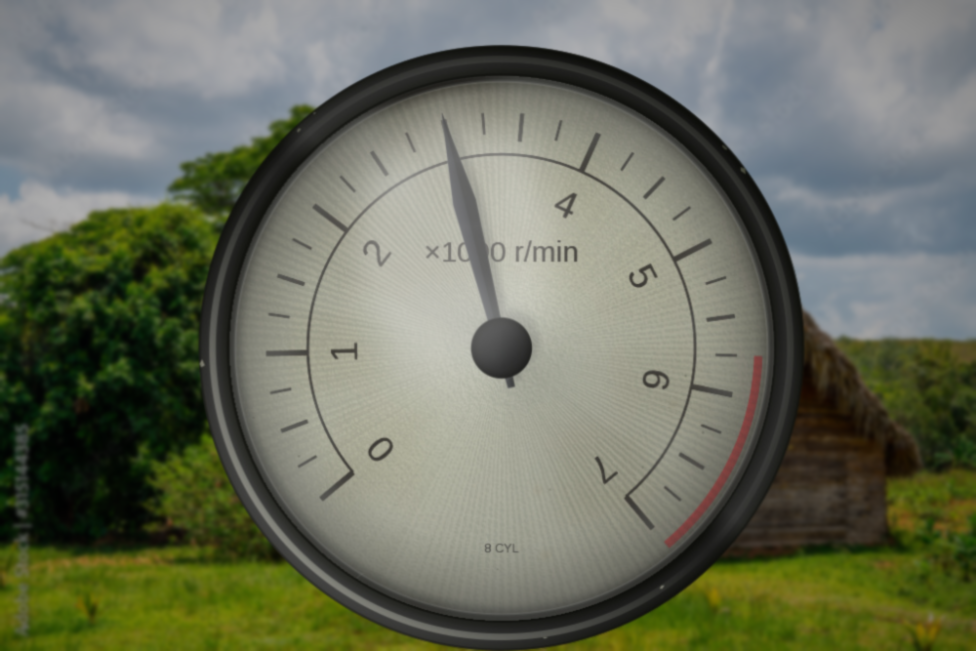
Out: 3000
